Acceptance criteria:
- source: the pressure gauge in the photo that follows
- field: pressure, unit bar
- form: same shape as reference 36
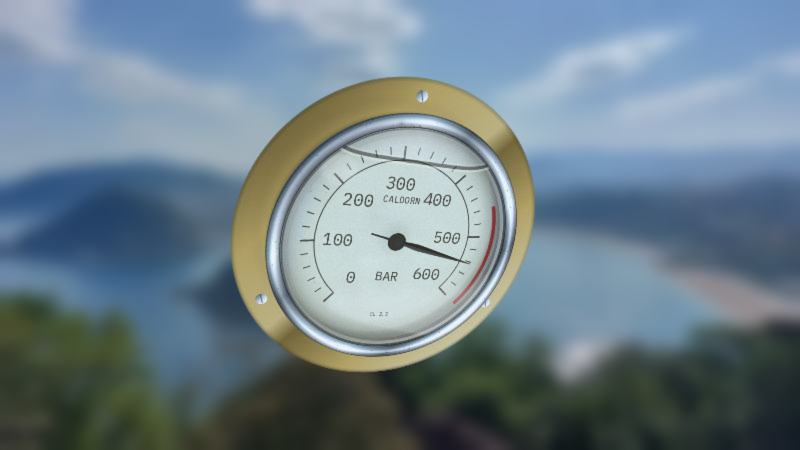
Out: 540
